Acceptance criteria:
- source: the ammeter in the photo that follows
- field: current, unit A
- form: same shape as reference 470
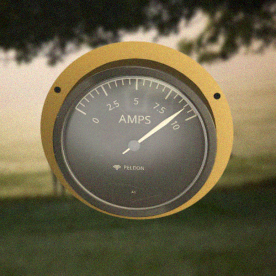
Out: 9
